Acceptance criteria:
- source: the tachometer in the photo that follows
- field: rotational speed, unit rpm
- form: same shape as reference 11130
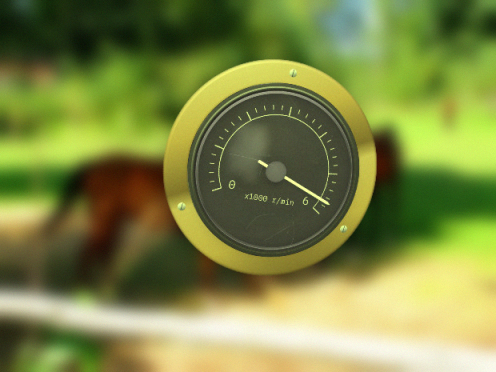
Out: 5700
